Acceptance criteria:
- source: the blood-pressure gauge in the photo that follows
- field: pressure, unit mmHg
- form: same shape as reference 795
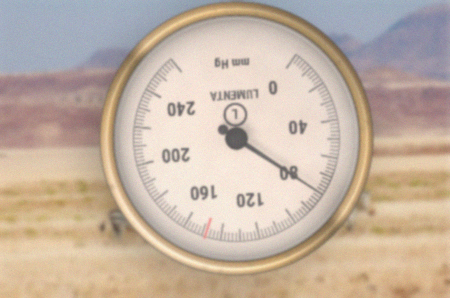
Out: 80
